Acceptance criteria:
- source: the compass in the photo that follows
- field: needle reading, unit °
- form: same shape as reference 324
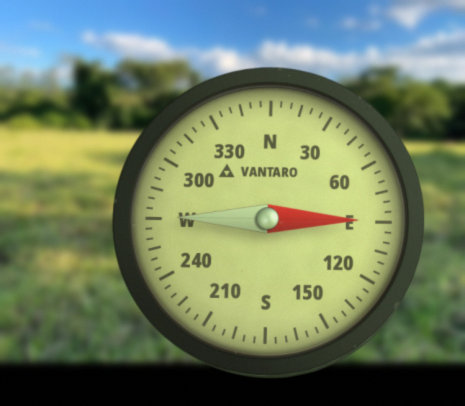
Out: 90
